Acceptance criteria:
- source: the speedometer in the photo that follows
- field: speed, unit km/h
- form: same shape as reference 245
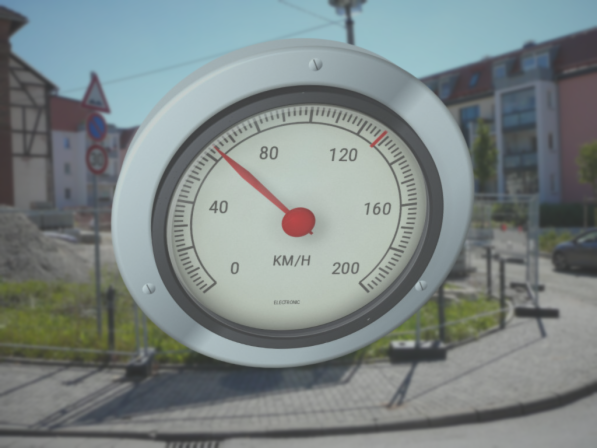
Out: 64
